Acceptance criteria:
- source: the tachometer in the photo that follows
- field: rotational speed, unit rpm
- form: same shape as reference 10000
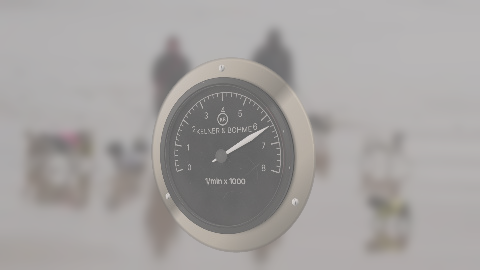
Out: 6400
